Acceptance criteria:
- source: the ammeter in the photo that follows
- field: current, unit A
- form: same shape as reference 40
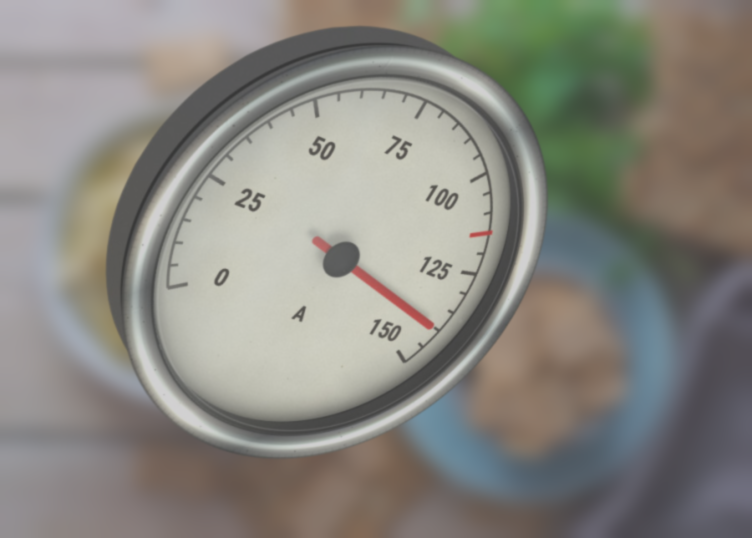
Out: 140
